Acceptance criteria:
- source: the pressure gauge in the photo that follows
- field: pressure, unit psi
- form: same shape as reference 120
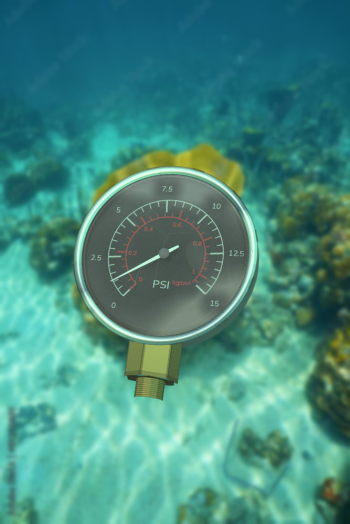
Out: 1
